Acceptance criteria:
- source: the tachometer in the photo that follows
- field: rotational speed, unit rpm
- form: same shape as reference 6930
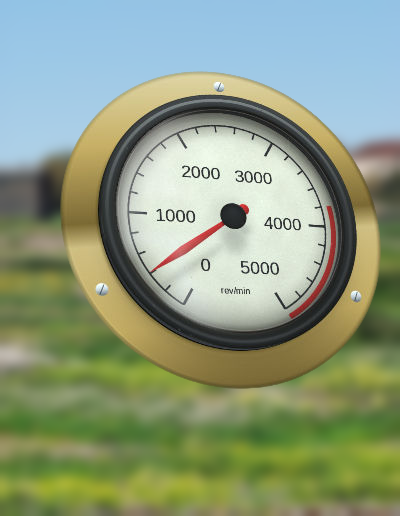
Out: 400
